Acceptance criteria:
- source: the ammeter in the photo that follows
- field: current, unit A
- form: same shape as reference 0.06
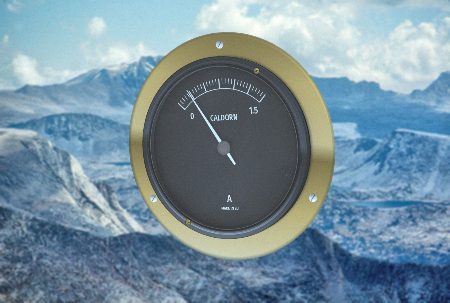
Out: 0.25
